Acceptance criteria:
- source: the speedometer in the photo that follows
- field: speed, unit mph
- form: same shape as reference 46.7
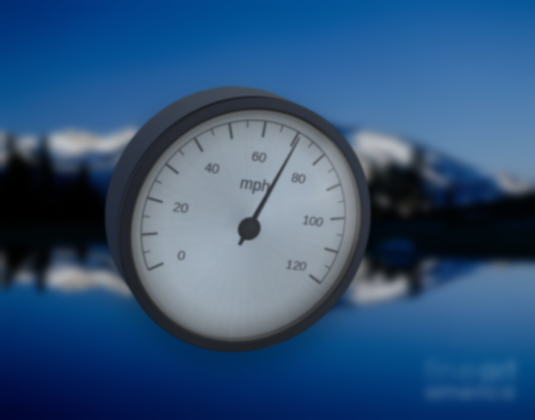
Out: 70
